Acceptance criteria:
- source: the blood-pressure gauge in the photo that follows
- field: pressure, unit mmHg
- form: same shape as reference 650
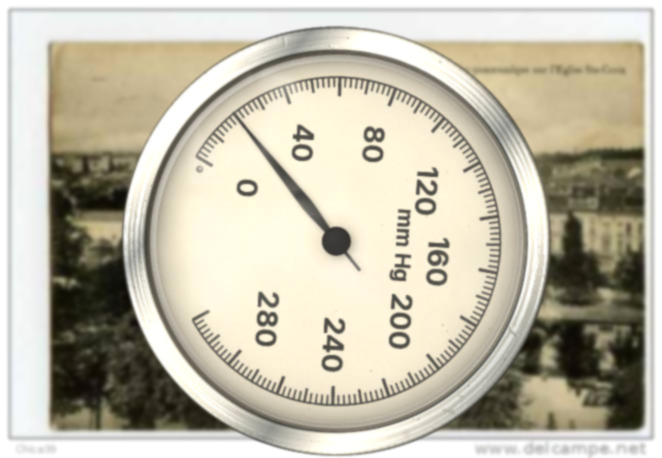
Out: 20
